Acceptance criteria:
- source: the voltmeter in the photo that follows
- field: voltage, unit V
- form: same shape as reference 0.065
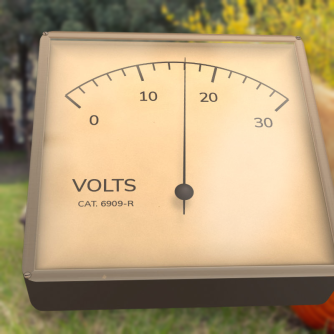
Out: 16
